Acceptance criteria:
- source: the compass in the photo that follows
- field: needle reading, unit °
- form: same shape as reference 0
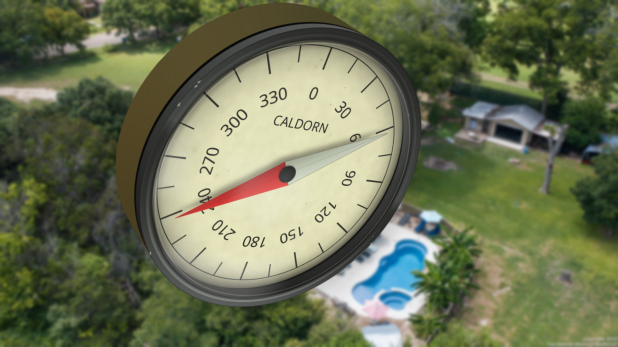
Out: 240
